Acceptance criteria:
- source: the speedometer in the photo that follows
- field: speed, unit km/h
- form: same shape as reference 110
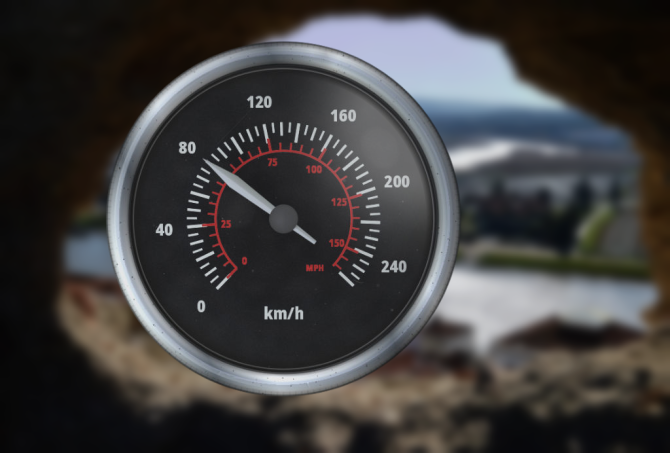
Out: 80
